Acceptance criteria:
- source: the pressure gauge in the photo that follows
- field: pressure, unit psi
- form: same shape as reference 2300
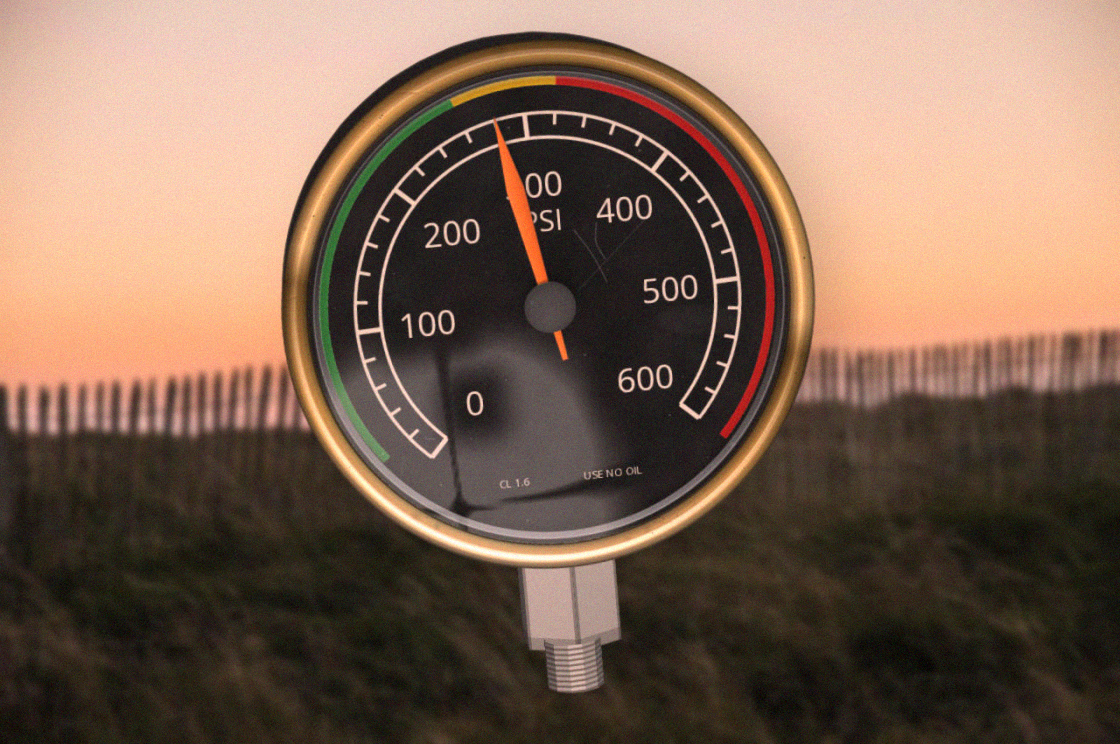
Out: 280
